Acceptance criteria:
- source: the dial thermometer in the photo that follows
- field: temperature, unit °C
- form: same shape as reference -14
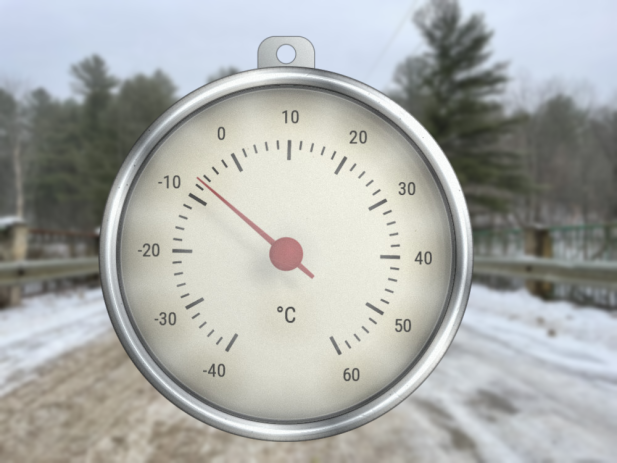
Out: -7
